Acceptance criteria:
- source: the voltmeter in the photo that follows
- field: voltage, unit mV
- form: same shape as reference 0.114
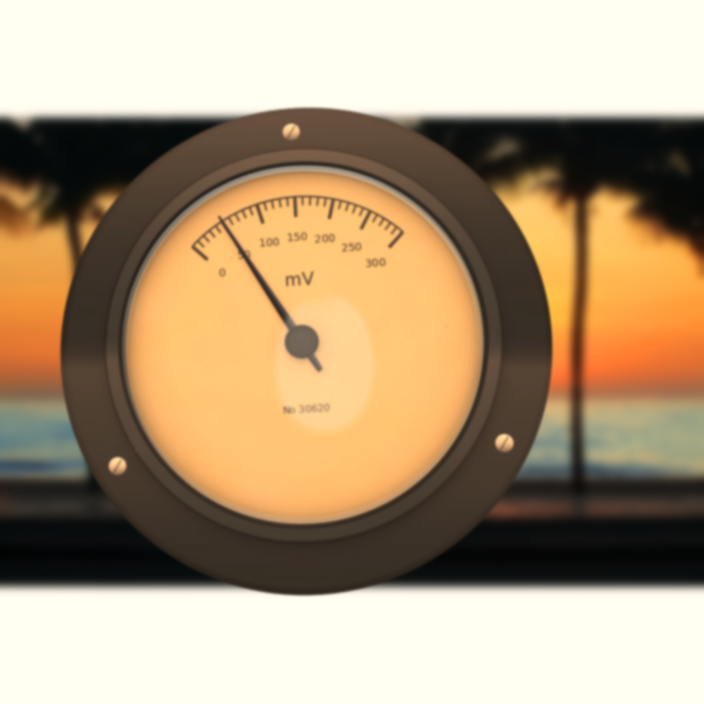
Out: 50
